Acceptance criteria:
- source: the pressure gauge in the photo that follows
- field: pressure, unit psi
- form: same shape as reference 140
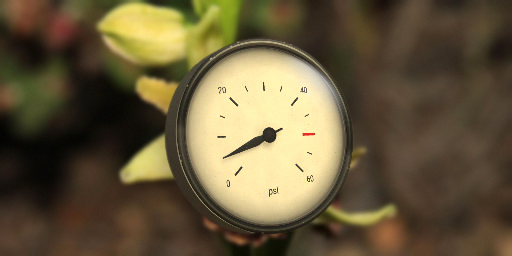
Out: 5
